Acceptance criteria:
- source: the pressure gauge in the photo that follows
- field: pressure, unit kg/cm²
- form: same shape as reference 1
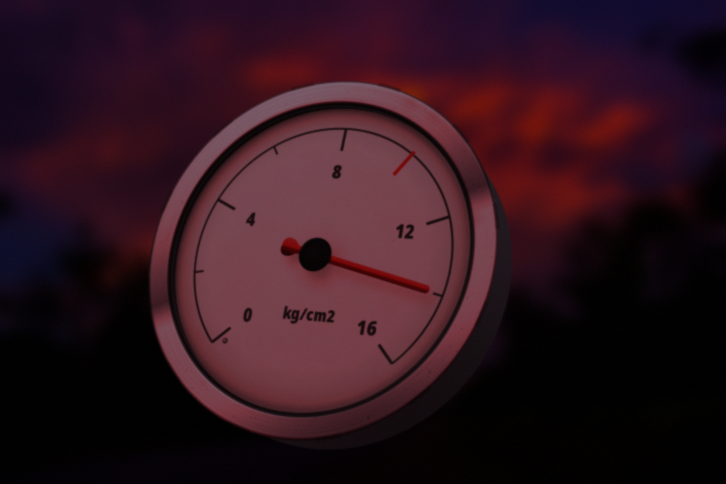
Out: 14
